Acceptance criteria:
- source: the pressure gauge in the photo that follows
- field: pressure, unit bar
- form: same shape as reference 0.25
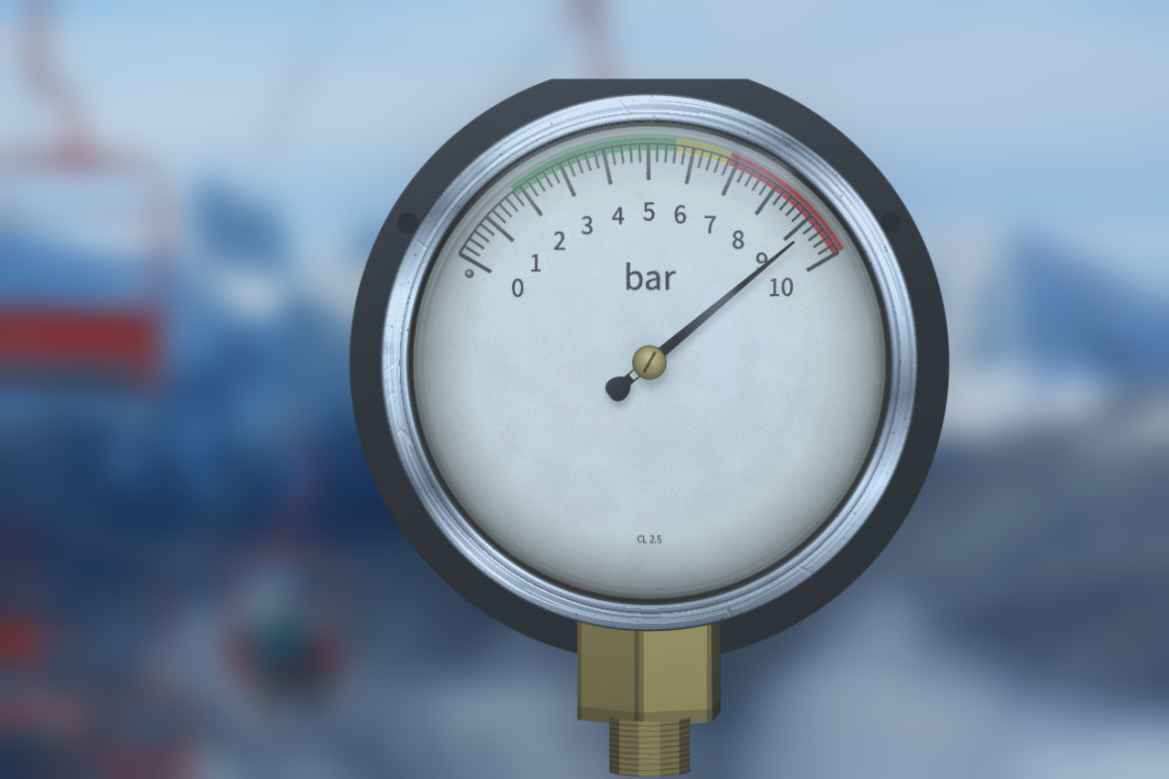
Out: 9.2
